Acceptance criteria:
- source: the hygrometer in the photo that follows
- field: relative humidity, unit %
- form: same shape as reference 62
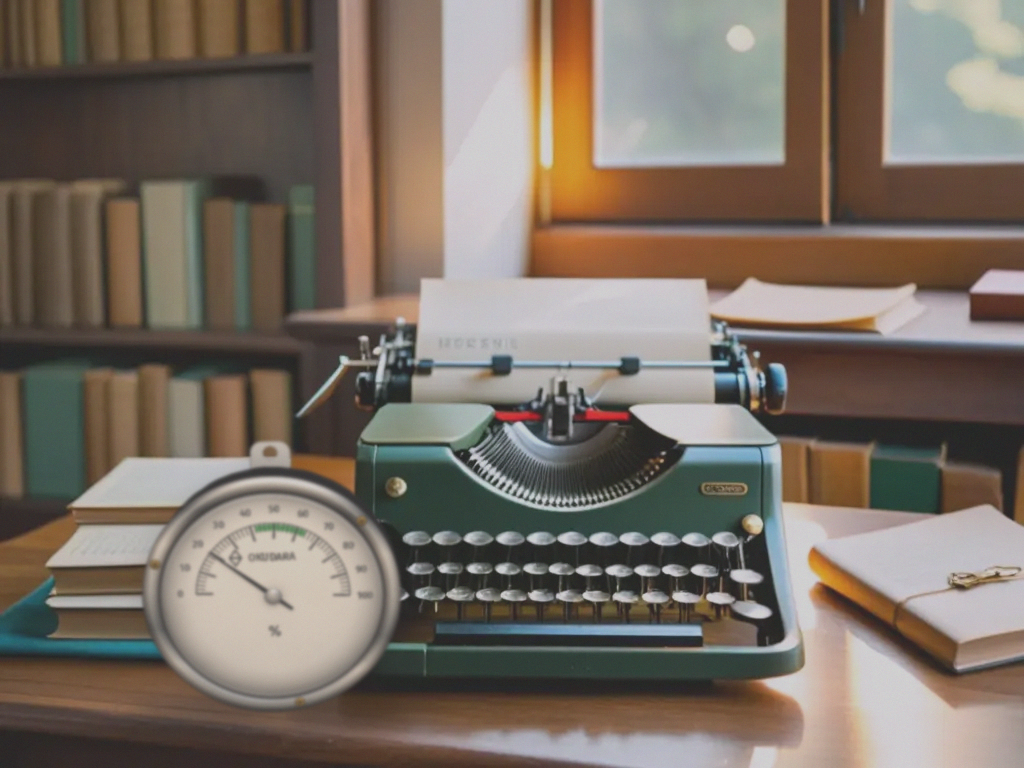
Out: 20
